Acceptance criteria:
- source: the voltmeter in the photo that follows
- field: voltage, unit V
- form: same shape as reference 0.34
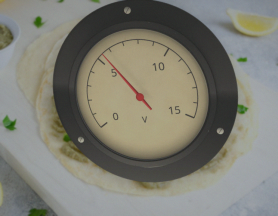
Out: 5.5
